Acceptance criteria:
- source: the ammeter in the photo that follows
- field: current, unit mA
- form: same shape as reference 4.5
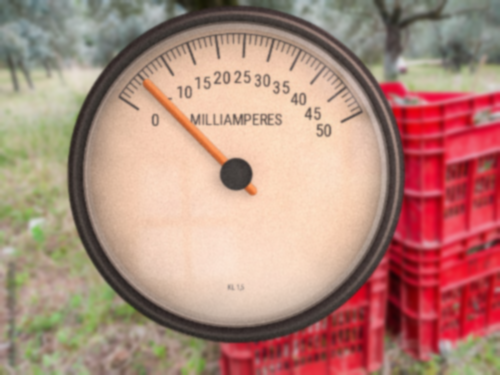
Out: 5
